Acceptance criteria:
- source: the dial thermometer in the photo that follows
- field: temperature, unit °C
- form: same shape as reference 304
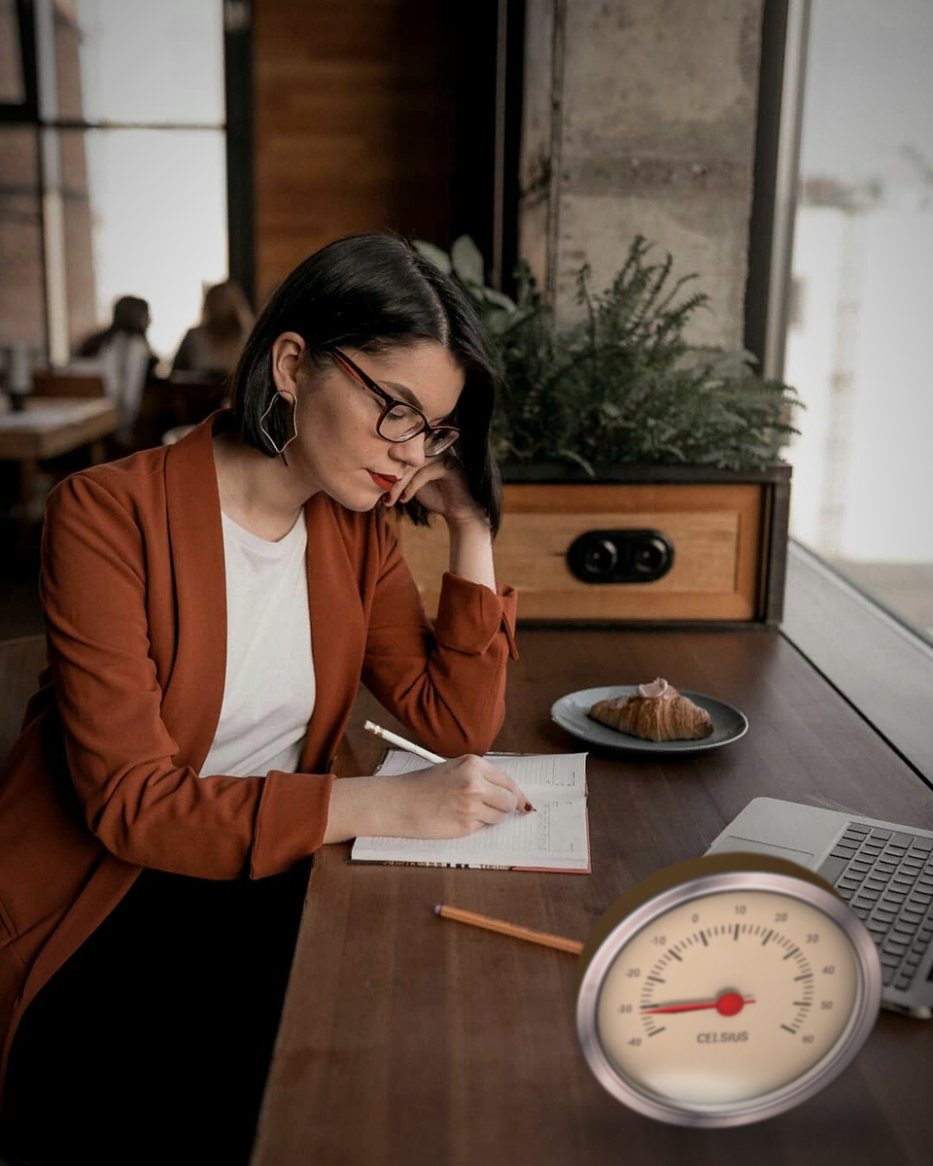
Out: -30
